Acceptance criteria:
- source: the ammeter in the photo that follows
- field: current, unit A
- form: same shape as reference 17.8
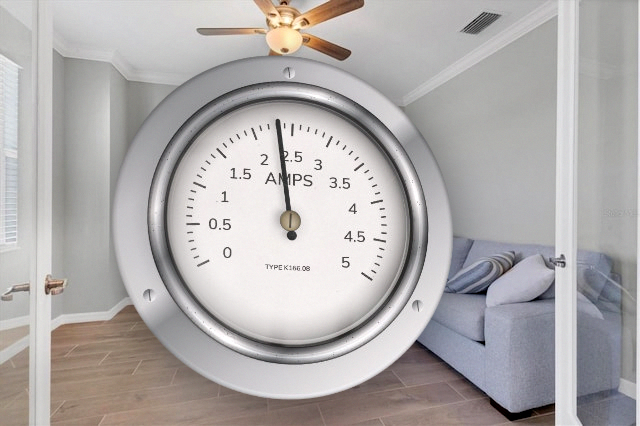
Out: 2.3
